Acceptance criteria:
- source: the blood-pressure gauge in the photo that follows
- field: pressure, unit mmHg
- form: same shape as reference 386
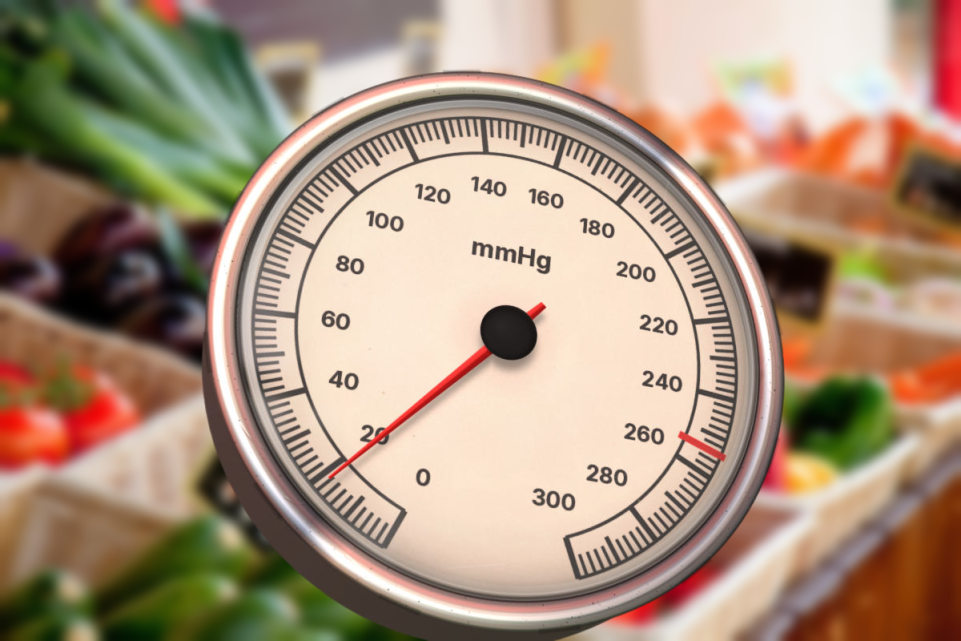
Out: 18
